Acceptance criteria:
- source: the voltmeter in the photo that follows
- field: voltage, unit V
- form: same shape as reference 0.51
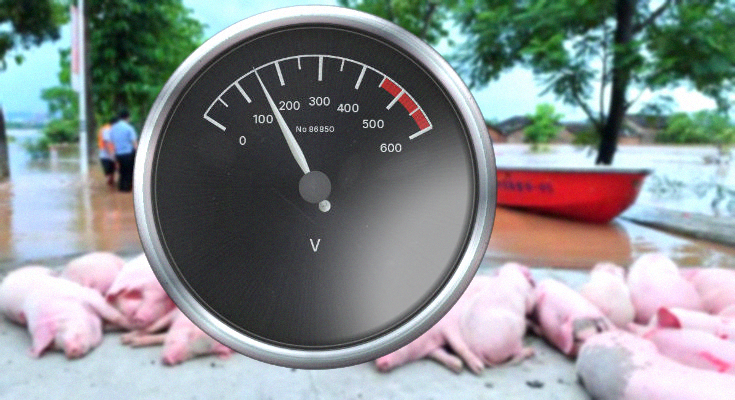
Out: 150
